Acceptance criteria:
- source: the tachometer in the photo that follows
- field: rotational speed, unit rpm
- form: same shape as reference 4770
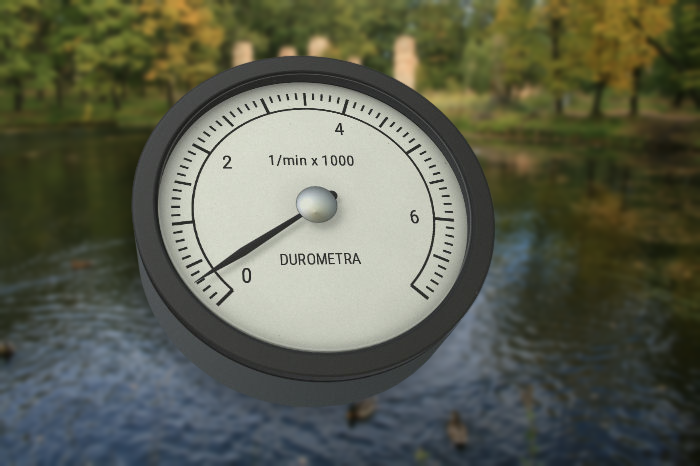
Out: 300
